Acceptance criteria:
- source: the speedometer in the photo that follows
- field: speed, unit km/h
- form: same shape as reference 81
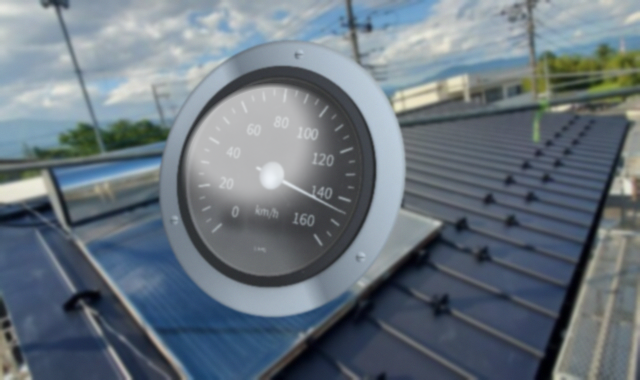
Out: 145
